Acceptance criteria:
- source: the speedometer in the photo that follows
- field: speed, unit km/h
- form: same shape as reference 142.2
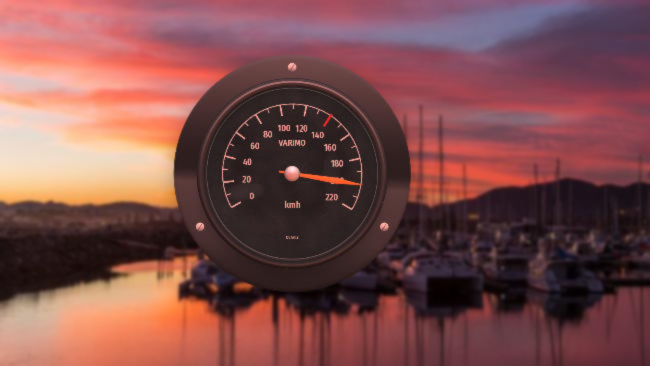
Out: 200
